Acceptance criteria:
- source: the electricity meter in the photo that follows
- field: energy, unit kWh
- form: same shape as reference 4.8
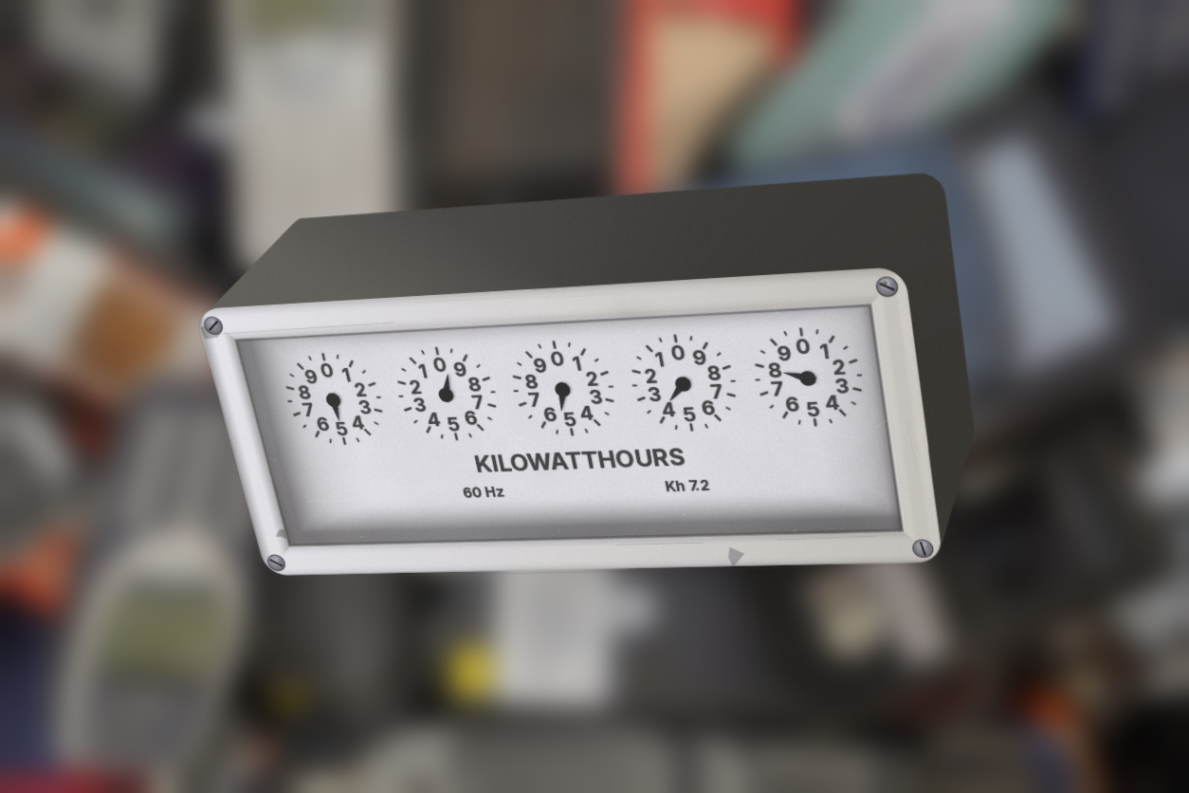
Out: 49538
